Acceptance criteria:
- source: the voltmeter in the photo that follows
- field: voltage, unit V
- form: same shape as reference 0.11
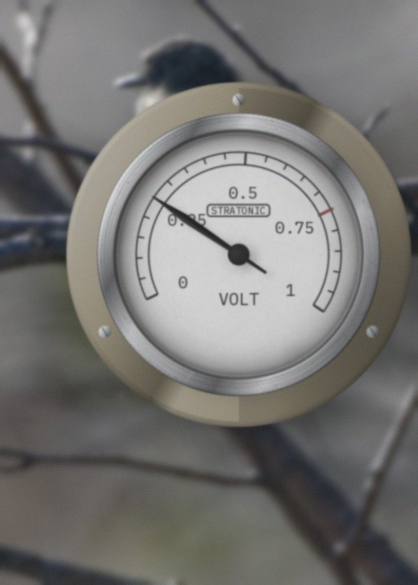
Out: 0.25
